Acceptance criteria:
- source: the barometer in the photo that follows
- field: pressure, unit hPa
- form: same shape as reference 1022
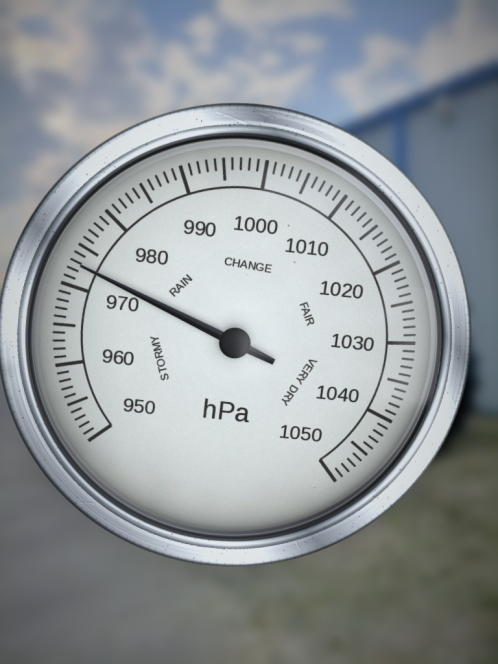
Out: 973
